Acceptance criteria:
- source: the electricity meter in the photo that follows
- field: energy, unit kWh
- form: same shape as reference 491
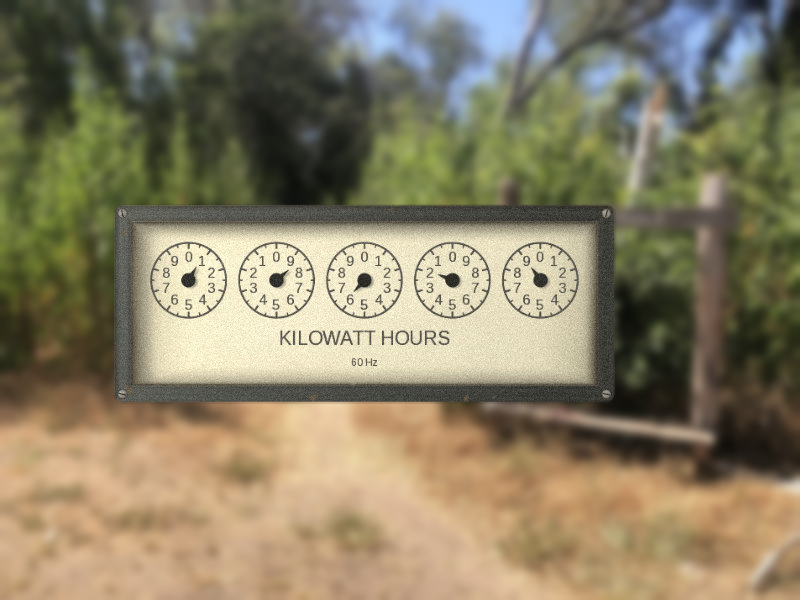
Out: 8619
